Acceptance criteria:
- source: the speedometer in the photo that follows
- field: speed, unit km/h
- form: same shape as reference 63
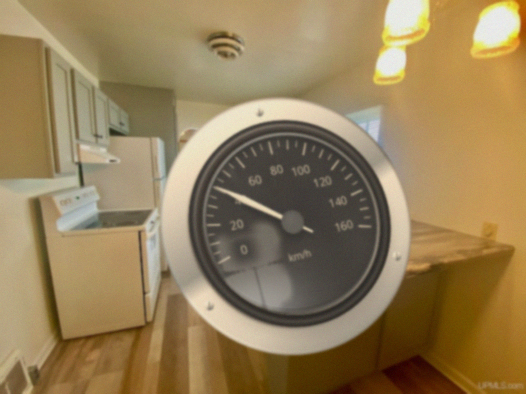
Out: 40
